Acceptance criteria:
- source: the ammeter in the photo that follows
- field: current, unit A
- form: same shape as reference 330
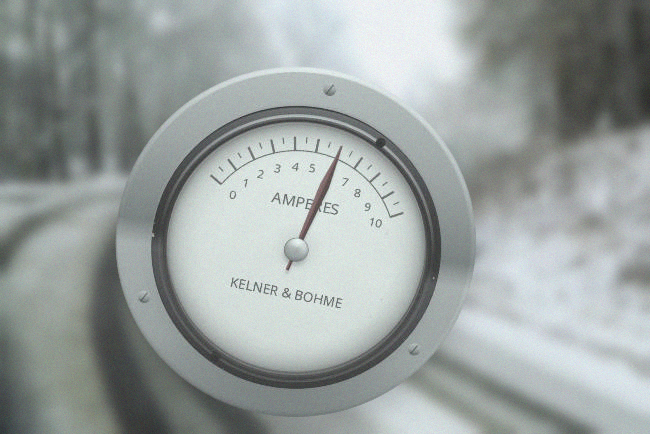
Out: 6
